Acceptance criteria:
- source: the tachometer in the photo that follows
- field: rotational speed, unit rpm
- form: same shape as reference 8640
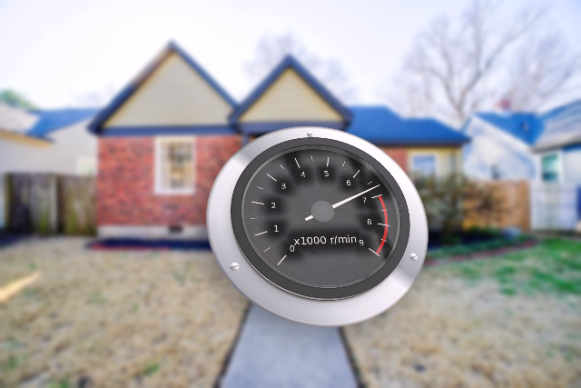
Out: 6750
